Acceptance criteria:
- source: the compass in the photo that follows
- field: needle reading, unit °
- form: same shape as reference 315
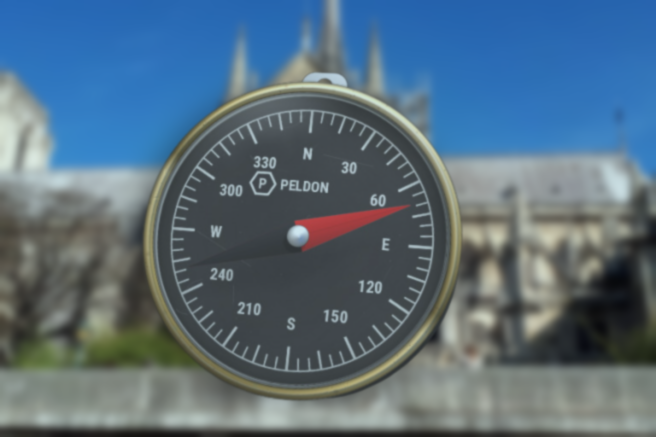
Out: 70
